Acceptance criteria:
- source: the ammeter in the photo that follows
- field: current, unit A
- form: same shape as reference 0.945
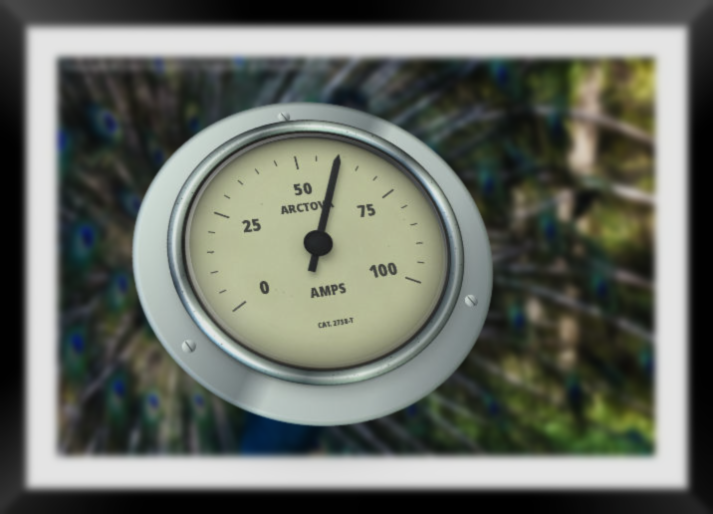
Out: 60
